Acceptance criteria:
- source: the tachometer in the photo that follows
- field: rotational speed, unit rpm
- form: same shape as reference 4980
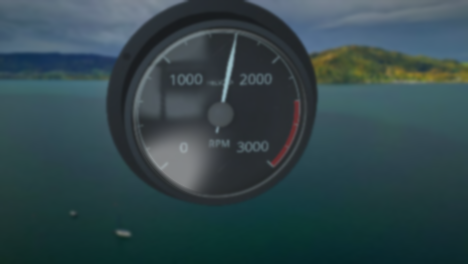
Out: 1600
